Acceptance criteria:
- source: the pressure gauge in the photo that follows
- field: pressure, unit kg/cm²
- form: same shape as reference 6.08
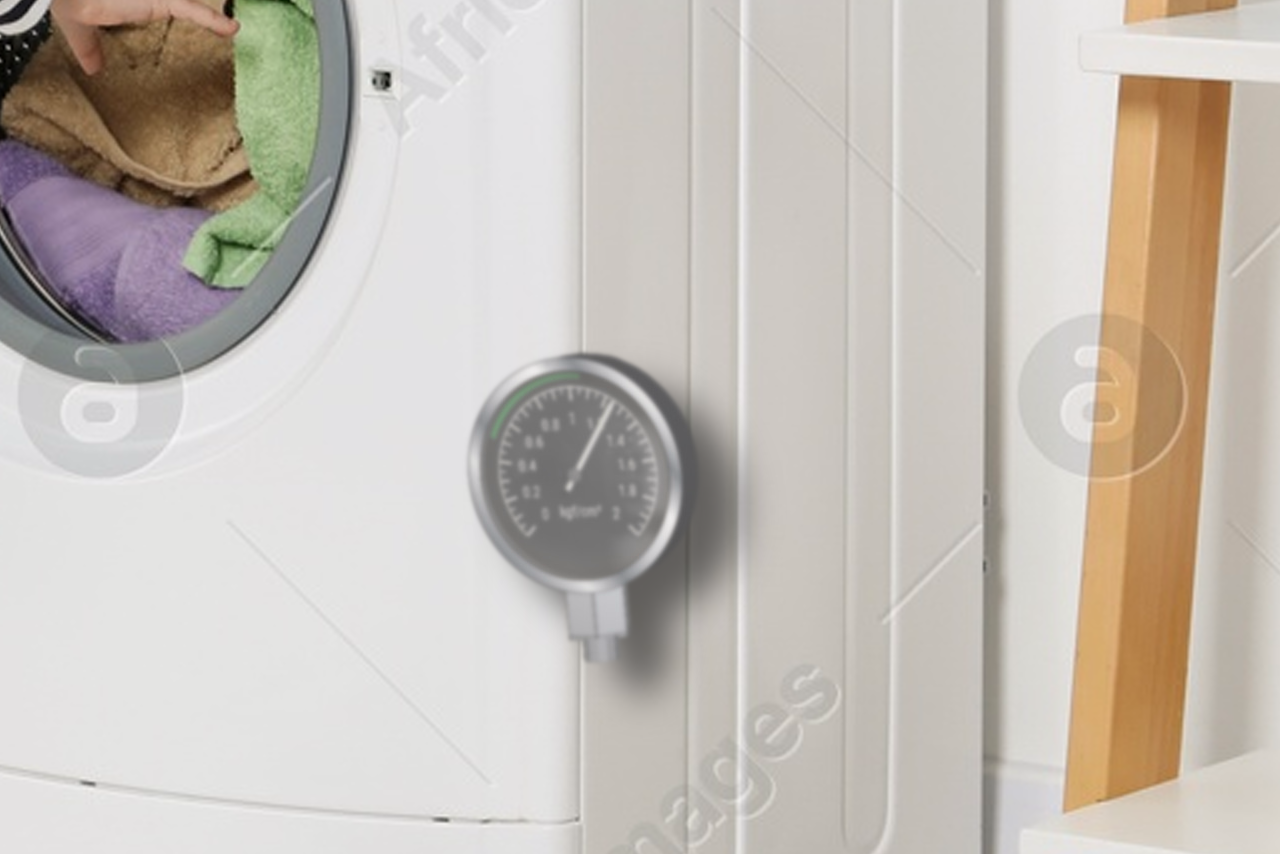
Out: 1.25
